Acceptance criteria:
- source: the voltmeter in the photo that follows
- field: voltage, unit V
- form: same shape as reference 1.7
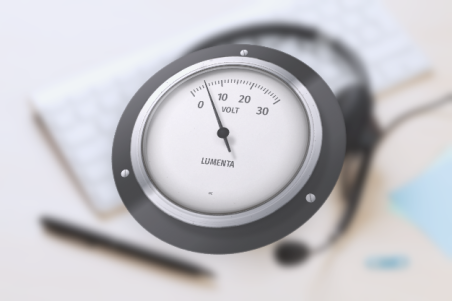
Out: 5
